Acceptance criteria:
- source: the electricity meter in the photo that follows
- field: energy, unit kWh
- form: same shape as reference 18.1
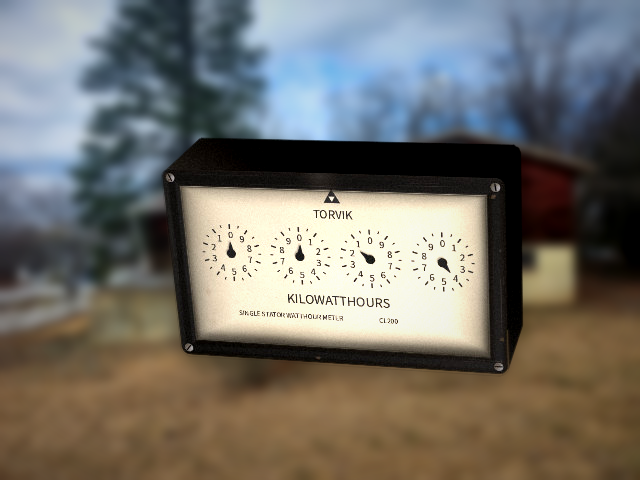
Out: 14
